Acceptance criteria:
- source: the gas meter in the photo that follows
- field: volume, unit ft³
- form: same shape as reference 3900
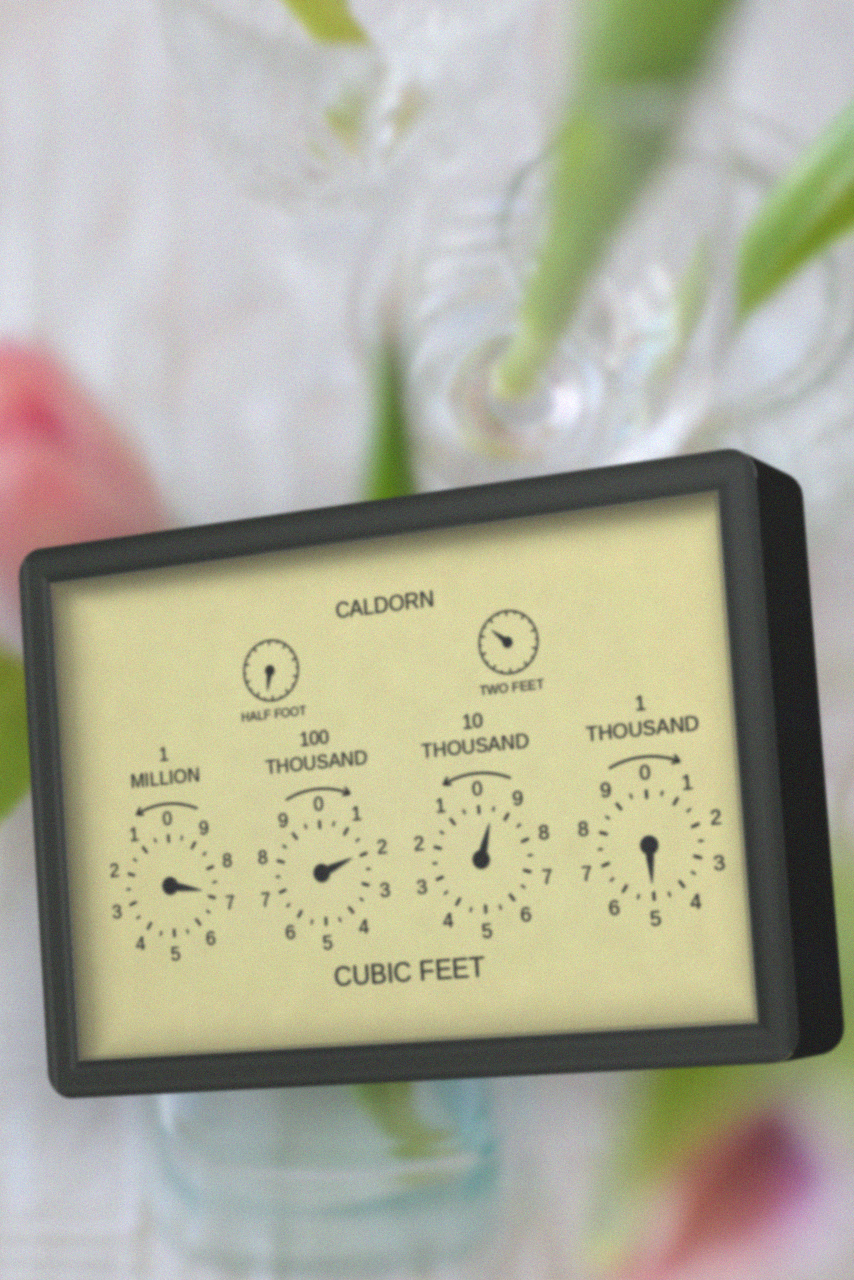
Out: 719500
